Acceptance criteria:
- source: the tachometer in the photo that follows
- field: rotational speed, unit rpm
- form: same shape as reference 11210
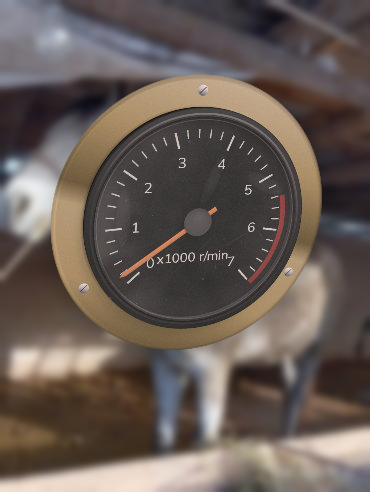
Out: 200
